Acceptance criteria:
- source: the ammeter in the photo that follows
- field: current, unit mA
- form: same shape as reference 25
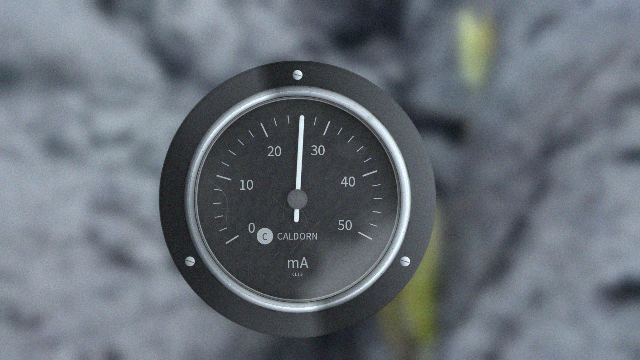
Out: 26
